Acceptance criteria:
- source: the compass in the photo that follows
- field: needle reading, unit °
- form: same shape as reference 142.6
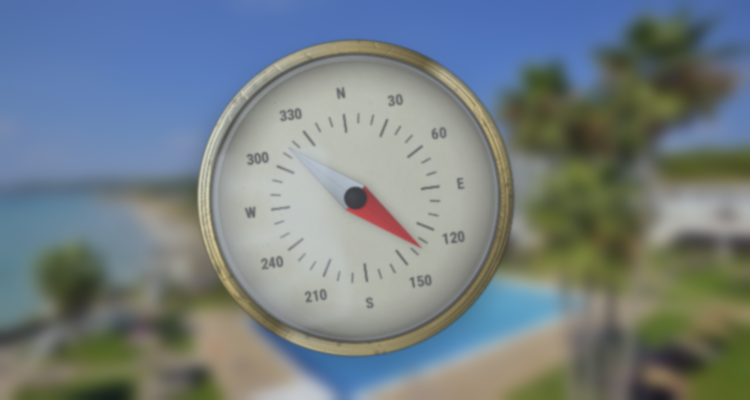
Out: 135
